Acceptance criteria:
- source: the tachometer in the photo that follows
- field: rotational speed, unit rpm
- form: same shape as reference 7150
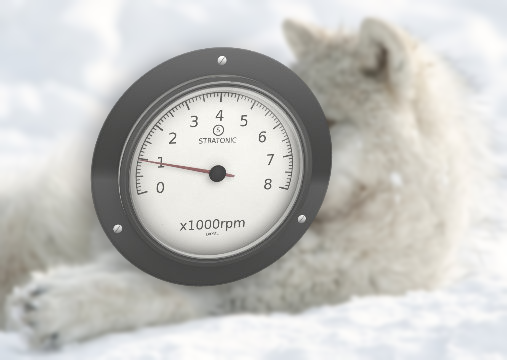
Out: 1000
